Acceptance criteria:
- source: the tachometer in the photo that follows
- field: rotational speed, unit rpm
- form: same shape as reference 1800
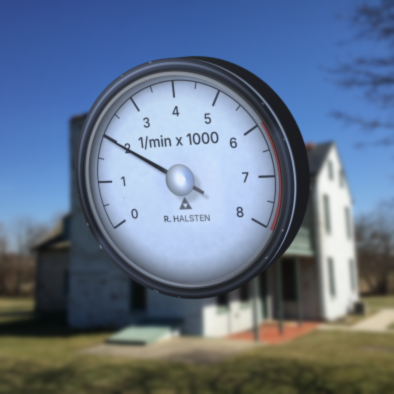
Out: 2000
